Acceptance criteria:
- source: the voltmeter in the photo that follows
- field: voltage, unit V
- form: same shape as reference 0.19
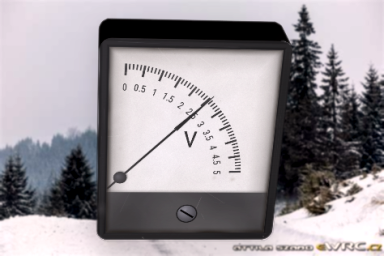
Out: 2.5
